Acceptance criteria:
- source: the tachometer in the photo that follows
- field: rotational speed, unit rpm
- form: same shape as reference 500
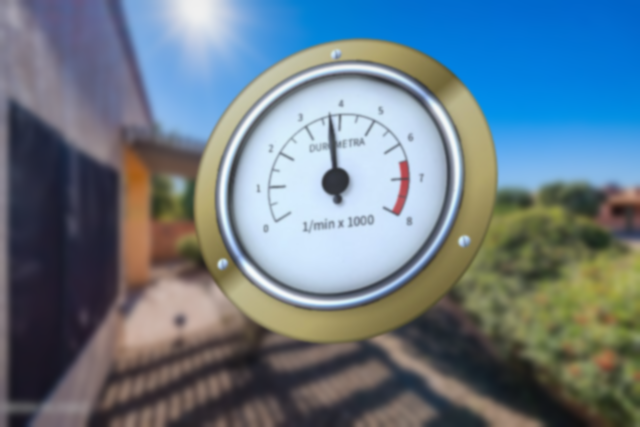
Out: 3750
